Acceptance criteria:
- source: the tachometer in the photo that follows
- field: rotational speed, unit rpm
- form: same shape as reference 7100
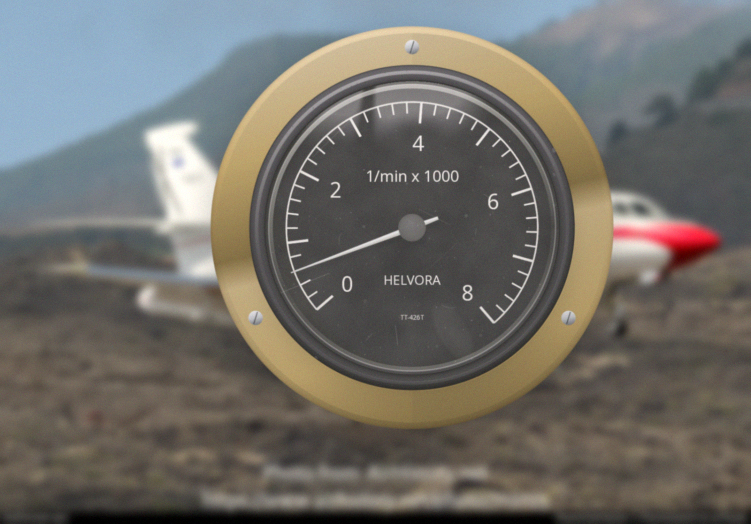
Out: 600
